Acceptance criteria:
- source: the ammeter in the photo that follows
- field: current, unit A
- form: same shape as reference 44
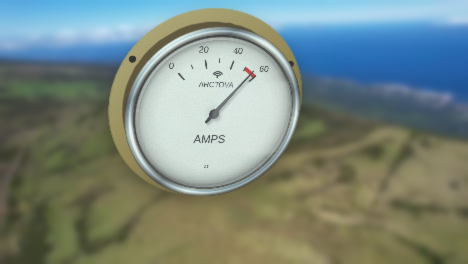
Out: 55
